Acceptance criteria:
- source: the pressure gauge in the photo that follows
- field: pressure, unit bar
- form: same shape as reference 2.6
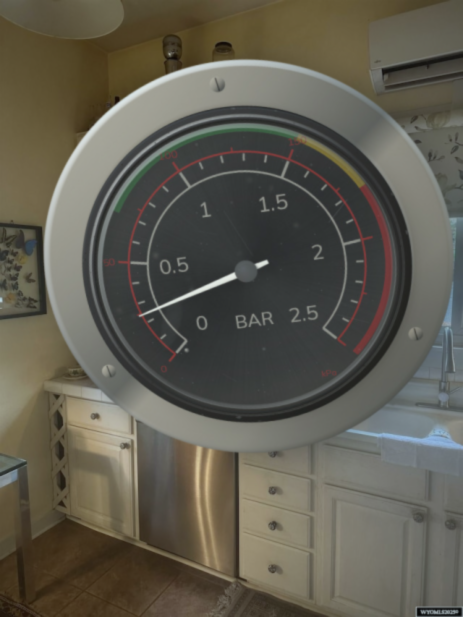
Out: 0.25
